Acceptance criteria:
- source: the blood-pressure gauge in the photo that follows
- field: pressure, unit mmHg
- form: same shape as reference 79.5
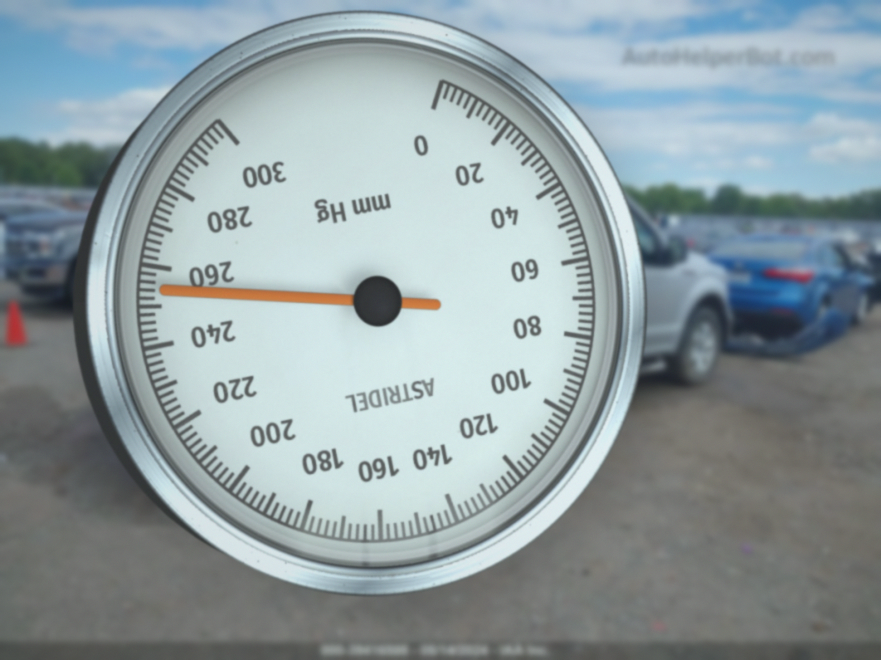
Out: 254
